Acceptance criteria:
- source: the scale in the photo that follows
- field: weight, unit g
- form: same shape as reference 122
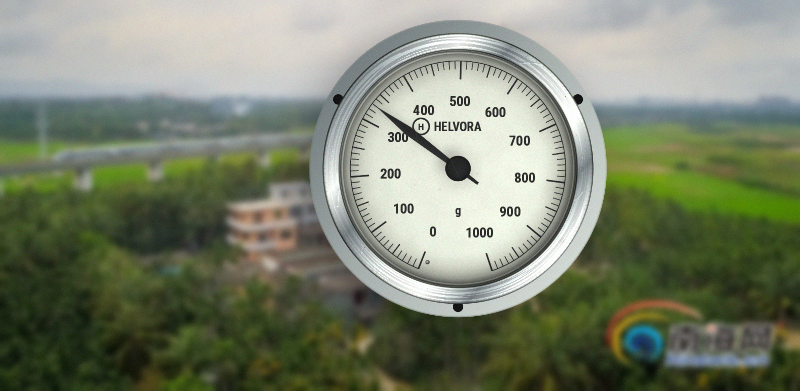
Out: 330
